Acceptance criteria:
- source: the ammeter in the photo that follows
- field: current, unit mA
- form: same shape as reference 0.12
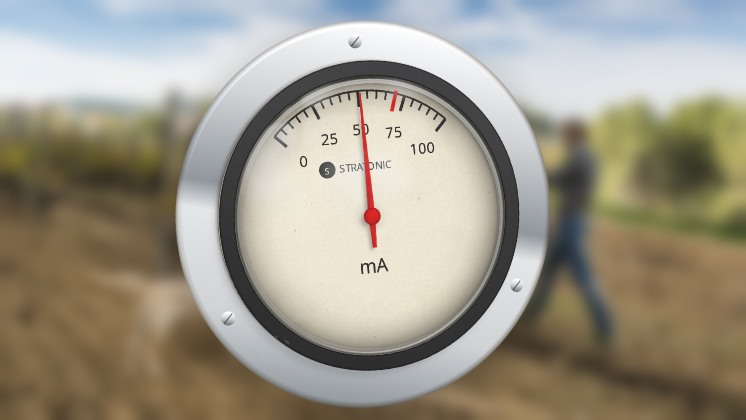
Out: 50
